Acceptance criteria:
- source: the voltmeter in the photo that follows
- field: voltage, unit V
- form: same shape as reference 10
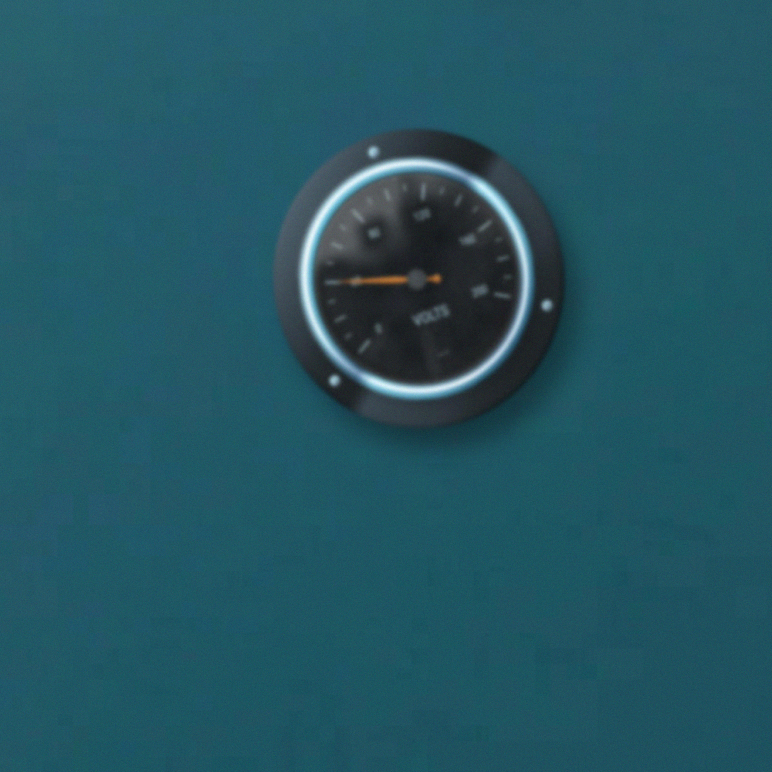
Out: 40
